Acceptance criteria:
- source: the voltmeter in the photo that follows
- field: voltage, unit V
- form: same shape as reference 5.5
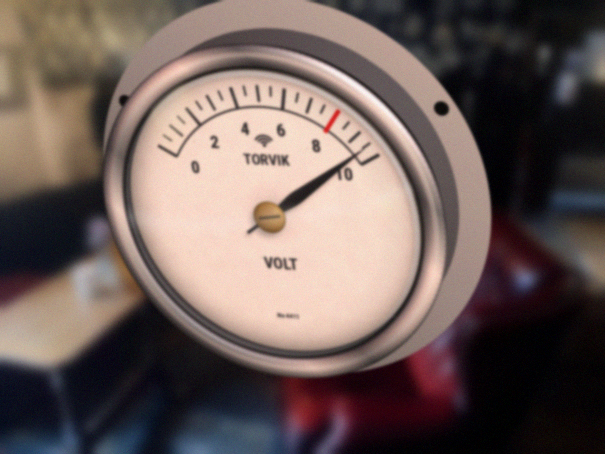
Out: 9.5
